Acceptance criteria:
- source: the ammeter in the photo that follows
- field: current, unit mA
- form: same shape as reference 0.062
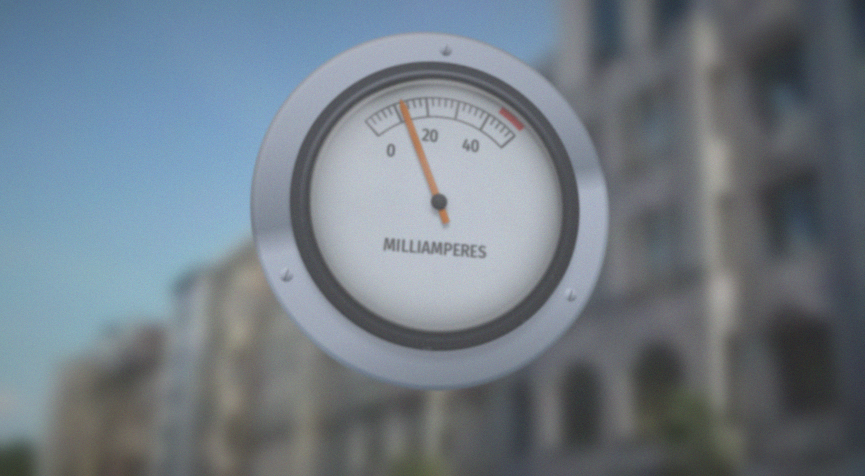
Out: 12
